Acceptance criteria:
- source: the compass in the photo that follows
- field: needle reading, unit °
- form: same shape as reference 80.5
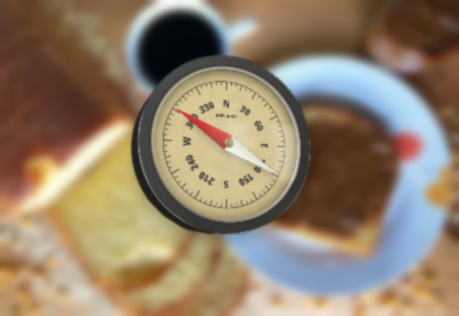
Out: 300
